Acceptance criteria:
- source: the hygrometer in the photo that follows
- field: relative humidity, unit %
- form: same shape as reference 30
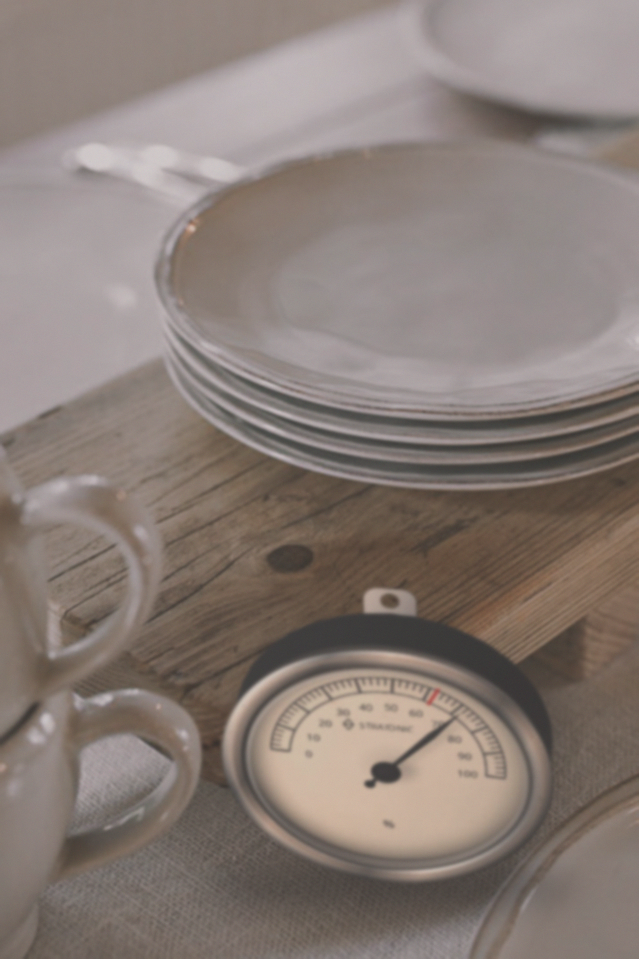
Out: 70
